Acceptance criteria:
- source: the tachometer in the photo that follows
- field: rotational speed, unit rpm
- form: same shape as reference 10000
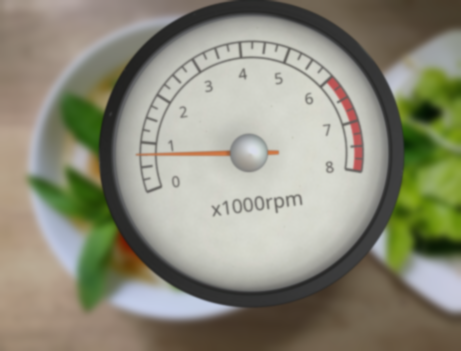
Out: 750
